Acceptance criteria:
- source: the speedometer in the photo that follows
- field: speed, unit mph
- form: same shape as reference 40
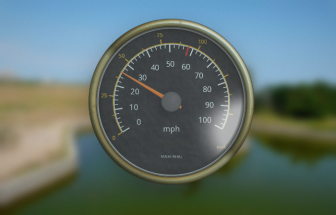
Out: 26
